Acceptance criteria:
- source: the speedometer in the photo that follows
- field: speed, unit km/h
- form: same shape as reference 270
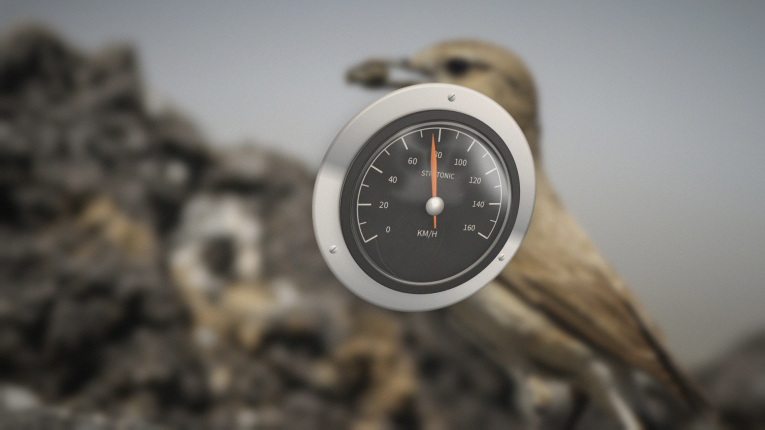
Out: 75
